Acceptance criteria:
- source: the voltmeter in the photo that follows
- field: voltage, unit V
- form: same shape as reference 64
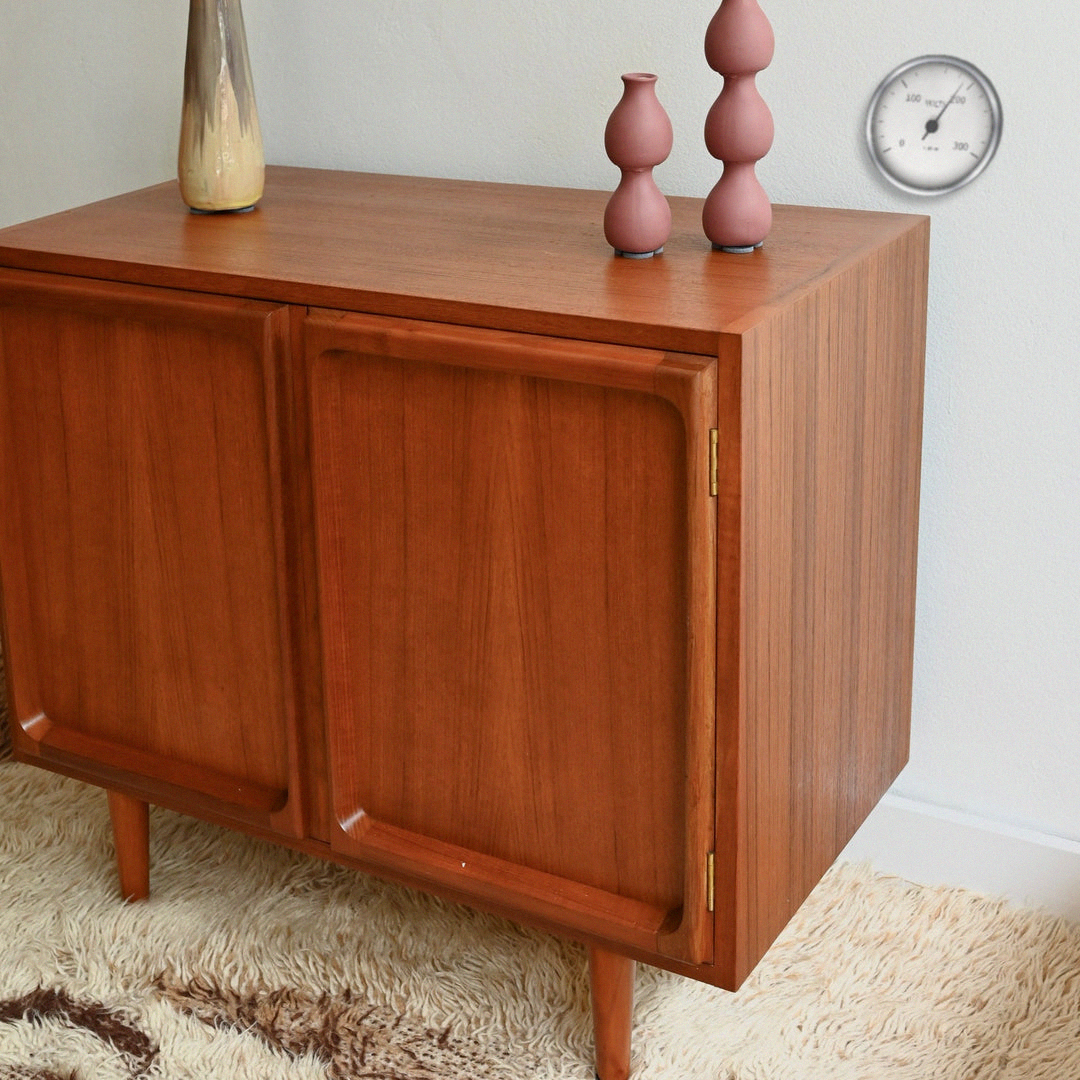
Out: 190
